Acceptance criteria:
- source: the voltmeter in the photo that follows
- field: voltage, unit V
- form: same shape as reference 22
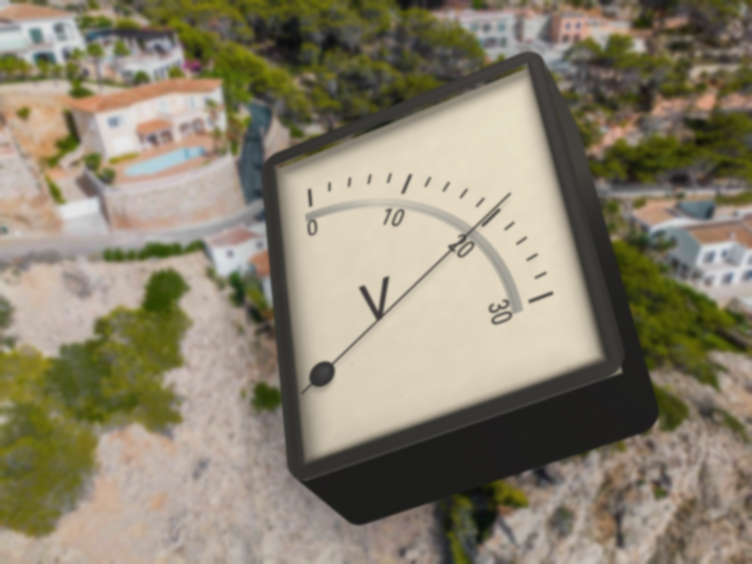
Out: 20
